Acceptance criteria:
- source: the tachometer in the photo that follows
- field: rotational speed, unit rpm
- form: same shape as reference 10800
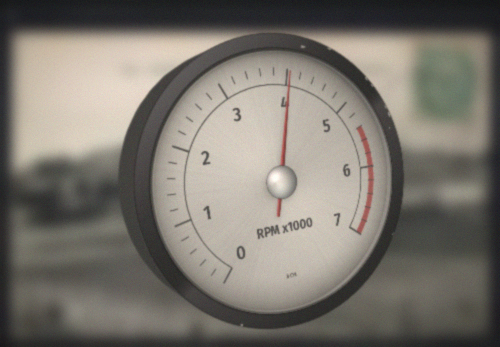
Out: 4000
